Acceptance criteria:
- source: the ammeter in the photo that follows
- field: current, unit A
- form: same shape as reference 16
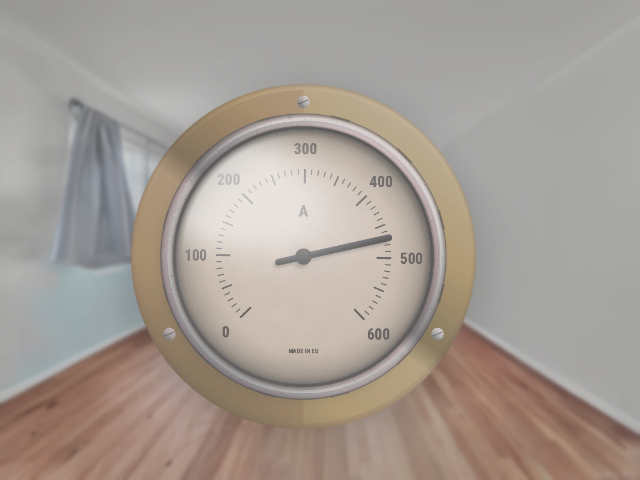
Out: 470
